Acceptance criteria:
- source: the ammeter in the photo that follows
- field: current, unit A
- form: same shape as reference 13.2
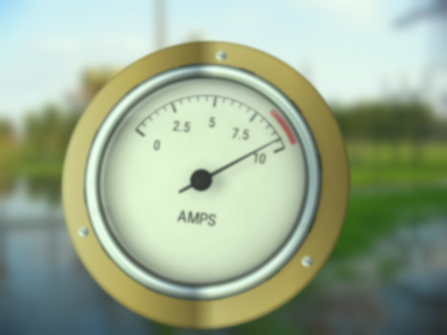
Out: 9.5
